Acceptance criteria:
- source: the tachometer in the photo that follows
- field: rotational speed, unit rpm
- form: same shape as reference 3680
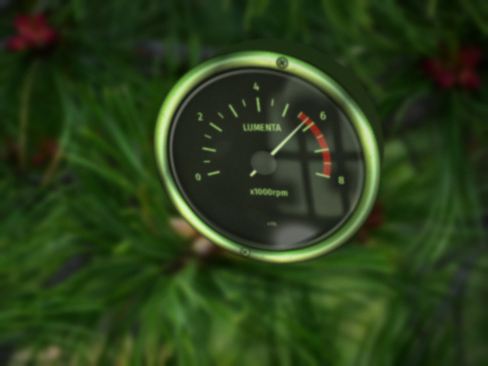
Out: 5750
